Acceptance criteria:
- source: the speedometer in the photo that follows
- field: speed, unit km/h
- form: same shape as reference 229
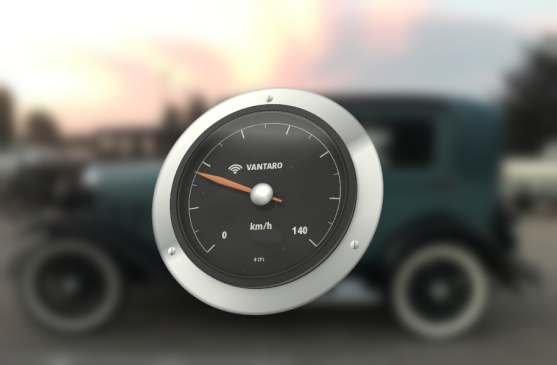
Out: 35
